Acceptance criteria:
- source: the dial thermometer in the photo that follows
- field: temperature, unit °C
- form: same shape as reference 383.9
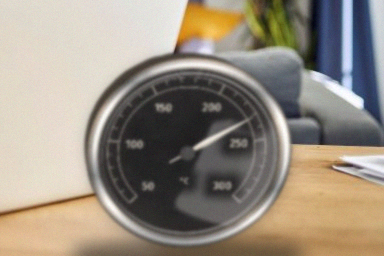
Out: 230
